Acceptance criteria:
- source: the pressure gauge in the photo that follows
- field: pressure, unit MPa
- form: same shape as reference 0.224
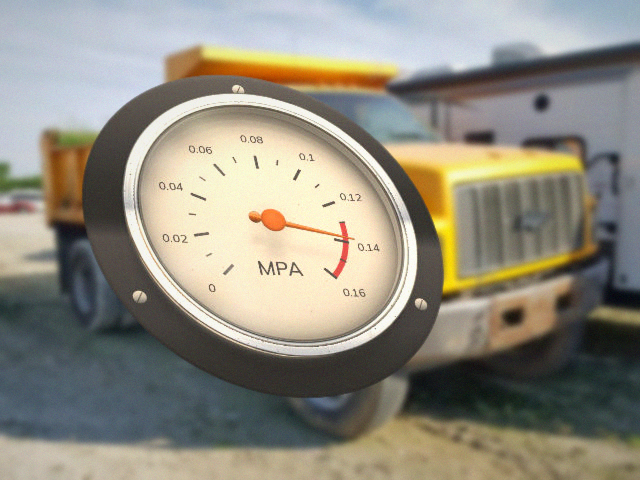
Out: 0.14
